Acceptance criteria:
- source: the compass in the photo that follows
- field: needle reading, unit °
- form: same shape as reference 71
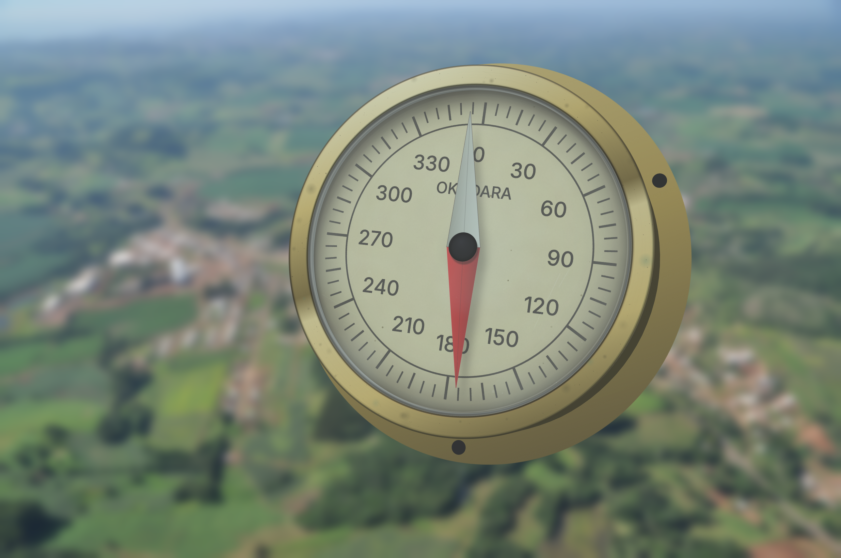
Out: 175
